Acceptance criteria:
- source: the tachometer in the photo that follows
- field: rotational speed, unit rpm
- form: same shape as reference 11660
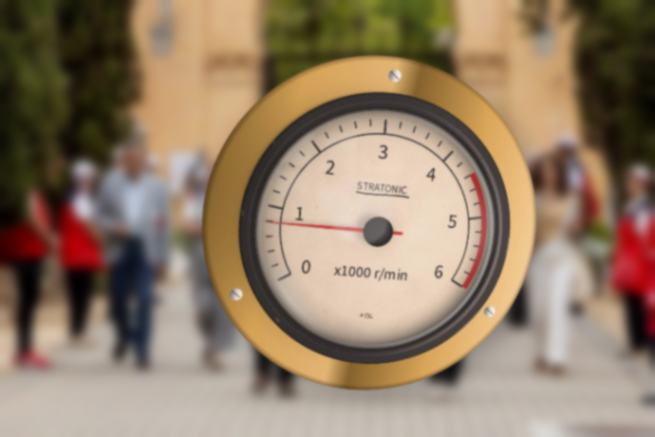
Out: 800
